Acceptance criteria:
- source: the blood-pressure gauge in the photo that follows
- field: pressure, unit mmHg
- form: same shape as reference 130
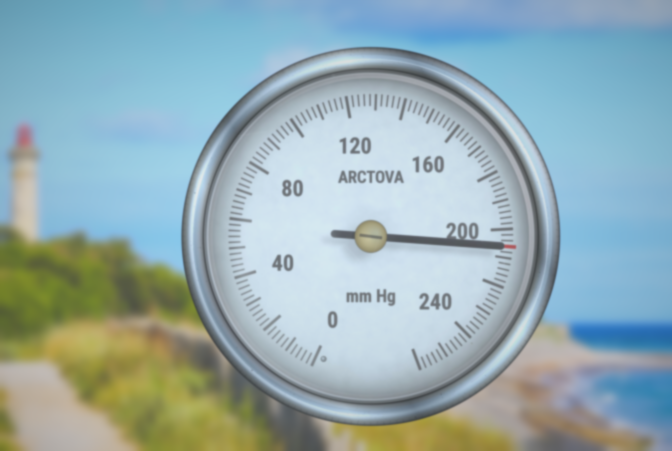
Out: 206
